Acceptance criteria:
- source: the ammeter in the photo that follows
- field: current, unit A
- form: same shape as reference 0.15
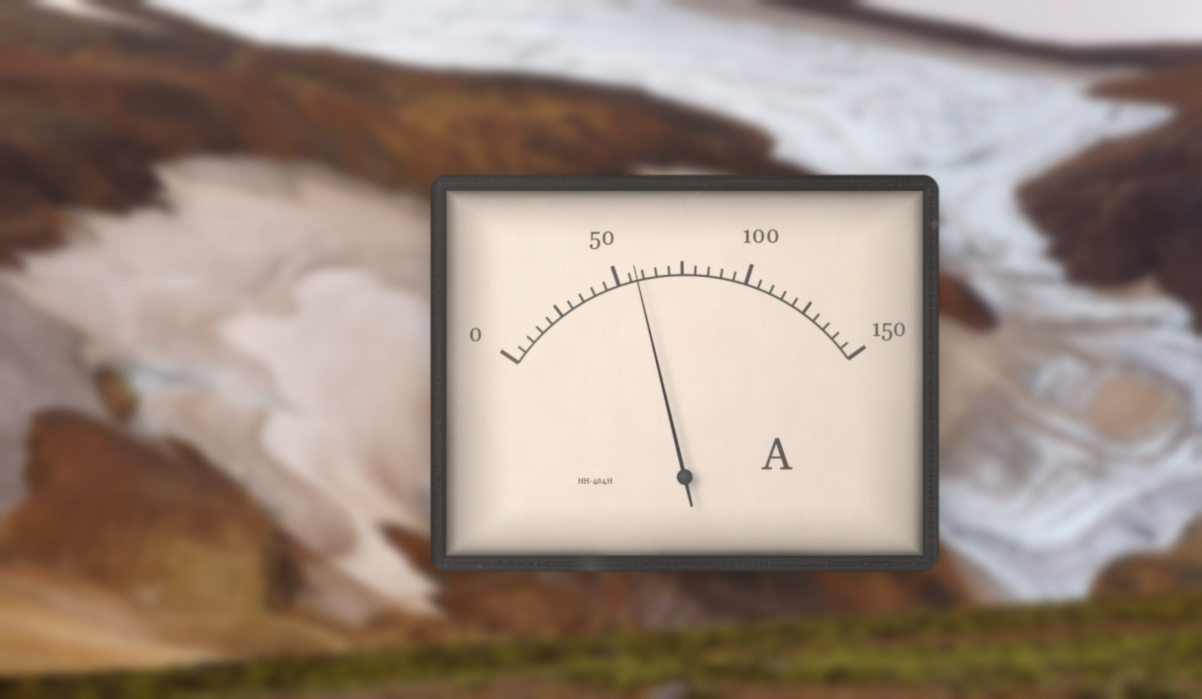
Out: 57.5
